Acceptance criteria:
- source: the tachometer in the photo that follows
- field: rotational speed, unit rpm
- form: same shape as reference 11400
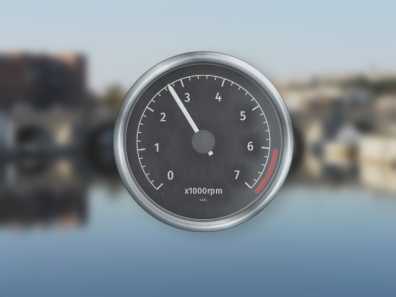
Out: 2700
